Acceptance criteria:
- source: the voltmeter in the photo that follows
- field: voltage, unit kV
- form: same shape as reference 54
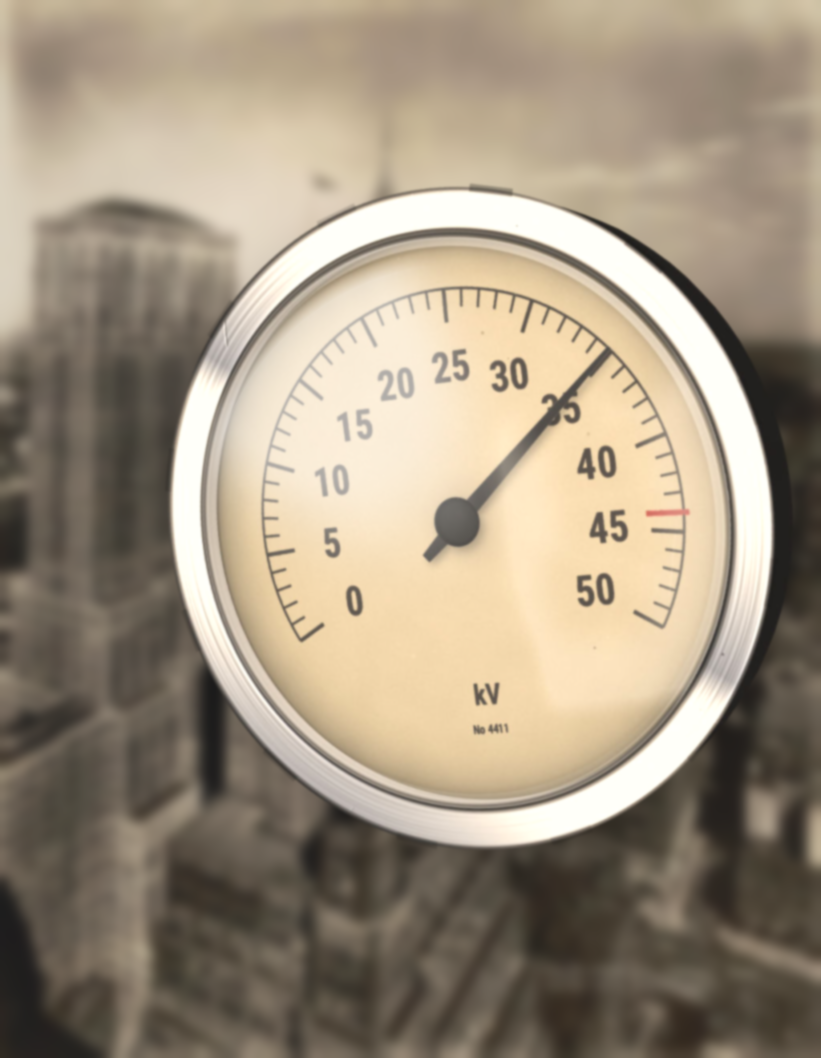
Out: 35
